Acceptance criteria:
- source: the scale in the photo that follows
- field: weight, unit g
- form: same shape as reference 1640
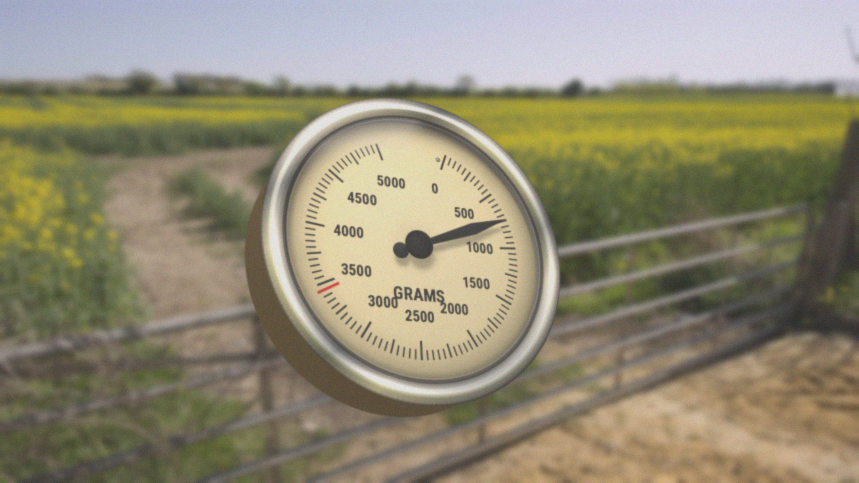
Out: 750
